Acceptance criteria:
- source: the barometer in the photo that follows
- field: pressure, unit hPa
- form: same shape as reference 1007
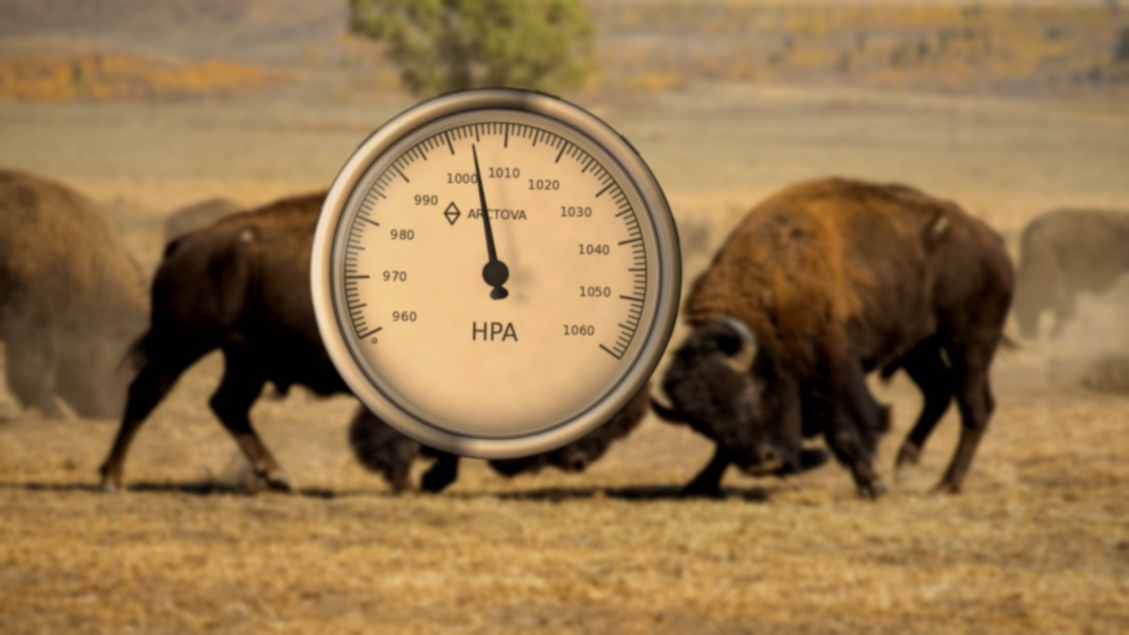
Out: 1004
